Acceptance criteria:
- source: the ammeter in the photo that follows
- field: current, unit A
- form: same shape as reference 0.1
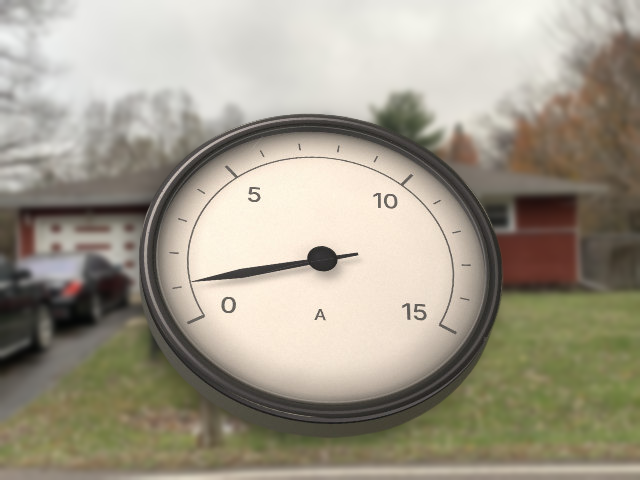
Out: 1
